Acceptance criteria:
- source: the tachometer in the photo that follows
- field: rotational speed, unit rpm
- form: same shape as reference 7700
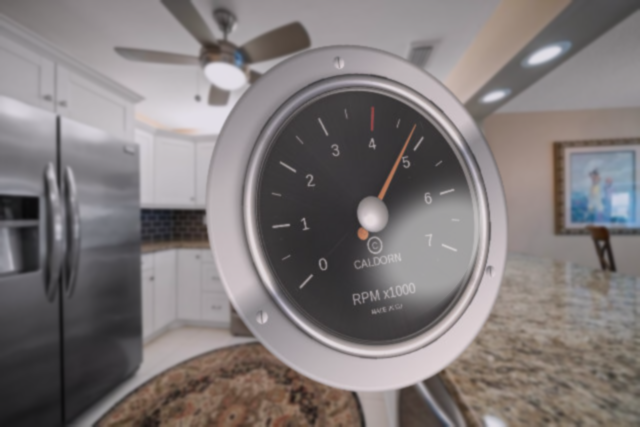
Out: 4750
